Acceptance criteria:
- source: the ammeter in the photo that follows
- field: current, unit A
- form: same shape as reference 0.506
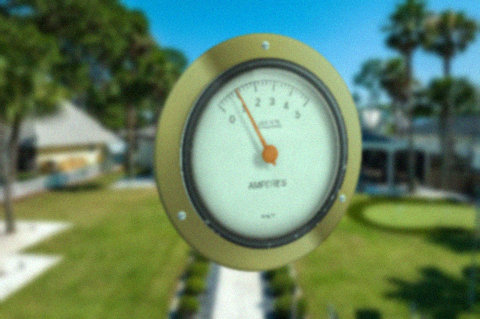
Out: 1
